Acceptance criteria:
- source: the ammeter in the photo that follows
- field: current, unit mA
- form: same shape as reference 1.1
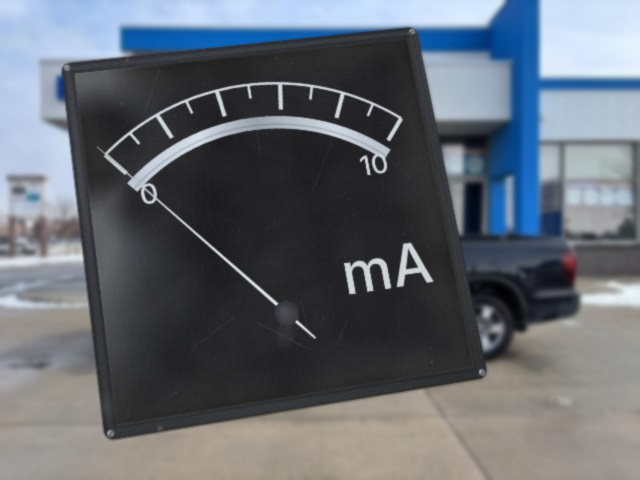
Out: 0
